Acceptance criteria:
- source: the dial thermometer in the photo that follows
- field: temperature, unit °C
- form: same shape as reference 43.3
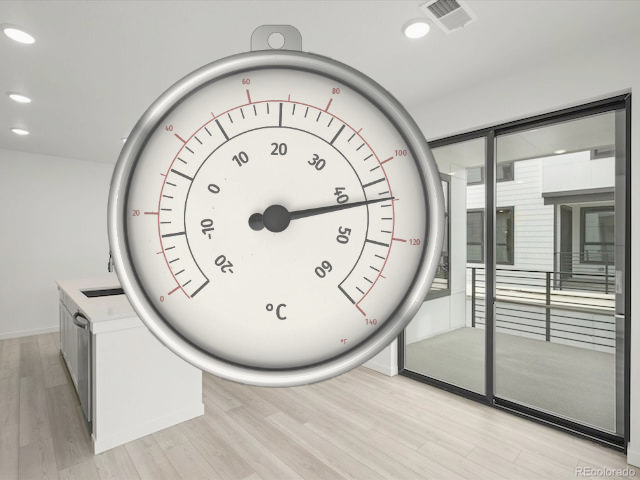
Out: 43
